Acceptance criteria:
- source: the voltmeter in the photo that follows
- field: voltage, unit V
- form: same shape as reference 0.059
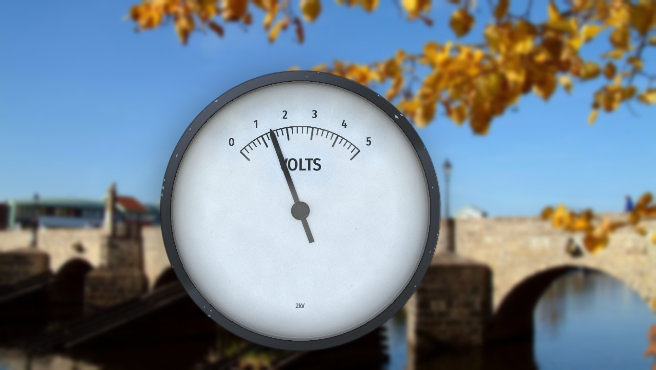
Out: 1.4
